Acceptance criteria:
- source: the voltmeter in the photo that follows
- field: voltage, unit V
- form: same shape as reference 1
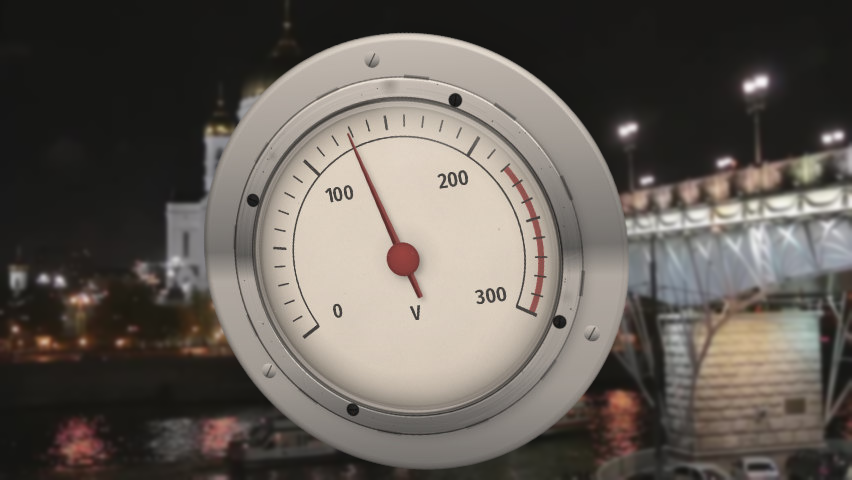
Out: 130
